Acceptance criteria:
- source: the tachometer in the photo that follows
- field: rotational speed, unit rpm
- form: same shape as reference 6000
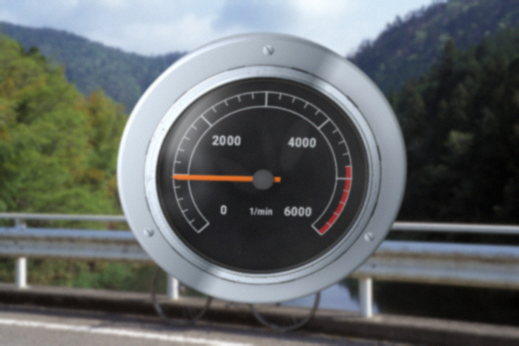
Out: 1000
